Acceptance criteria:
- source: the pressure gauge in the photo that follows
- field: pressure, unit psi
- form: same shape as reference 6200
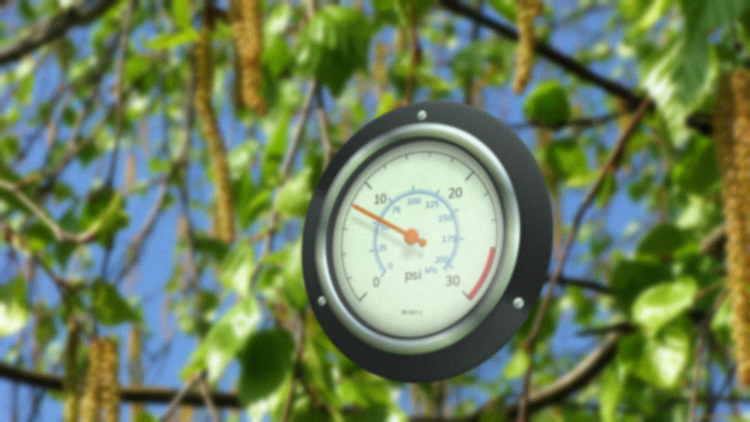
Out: 8
